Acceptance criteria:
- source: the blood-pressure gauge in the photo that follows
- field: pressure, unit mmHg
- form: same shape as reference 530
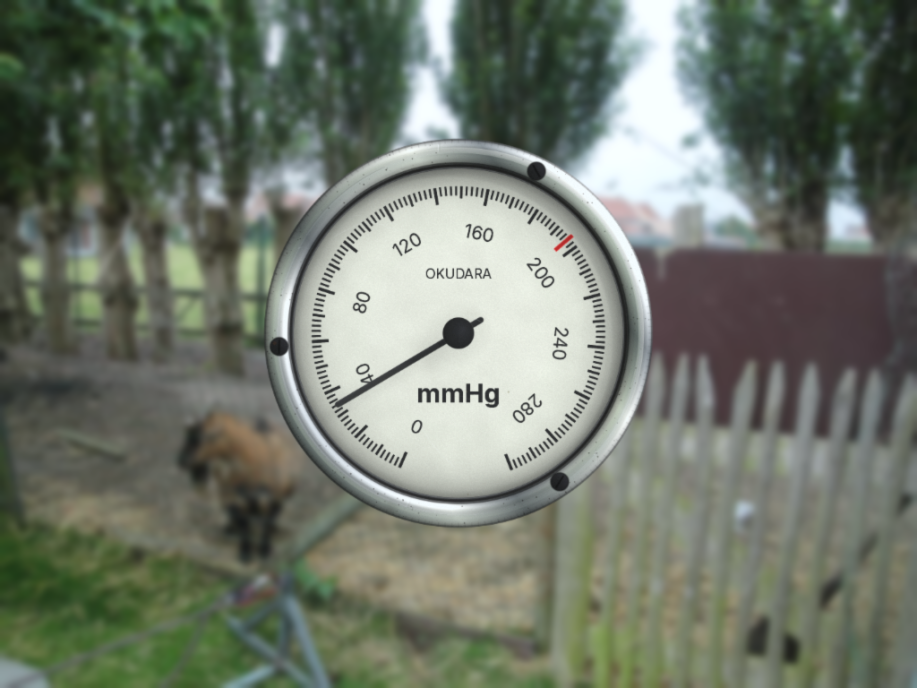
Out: 34
